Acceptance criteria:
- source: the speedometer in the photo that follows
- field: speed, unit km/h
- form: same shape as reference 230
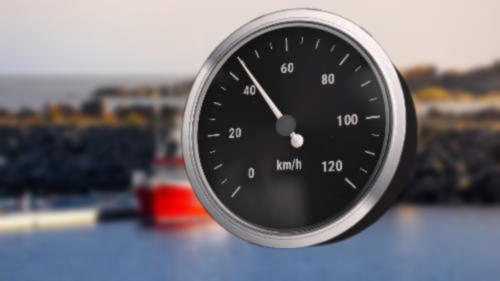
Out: 45
